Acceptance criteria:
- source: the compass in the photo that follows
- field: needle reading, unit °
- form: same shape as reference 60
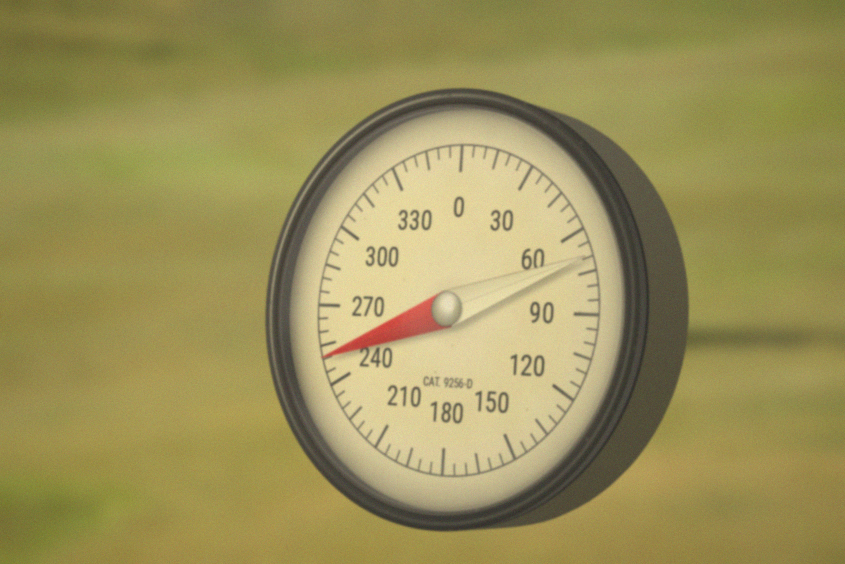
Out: 250
